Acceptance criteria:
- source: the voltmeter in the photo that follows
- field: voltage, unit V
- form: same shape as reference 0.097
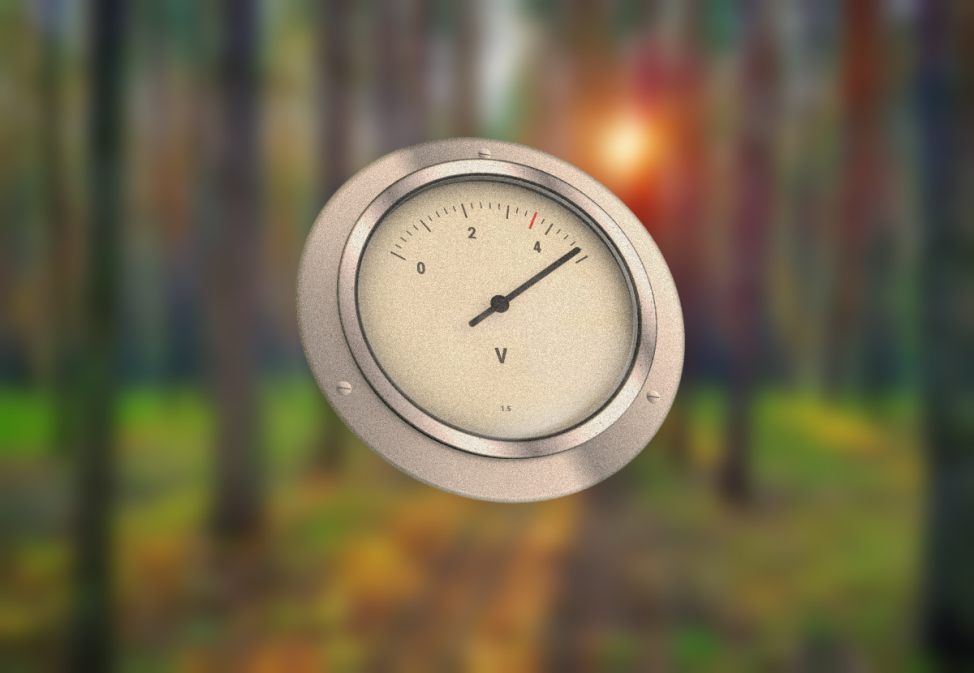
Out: 4.8
